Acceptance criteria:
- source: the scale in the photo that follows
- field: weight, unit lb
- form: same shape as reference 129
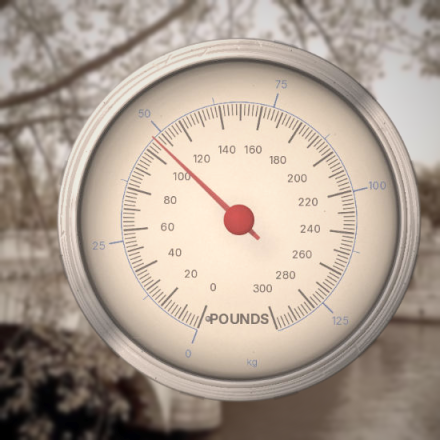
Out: 106
